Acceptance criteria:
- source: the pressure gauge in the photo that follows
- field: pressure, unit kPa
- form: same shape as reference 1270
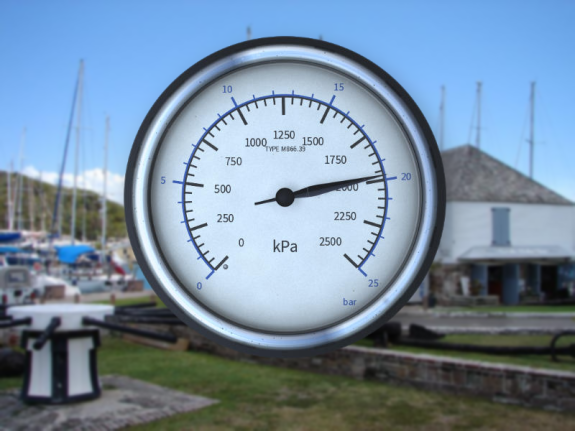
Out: 1975
